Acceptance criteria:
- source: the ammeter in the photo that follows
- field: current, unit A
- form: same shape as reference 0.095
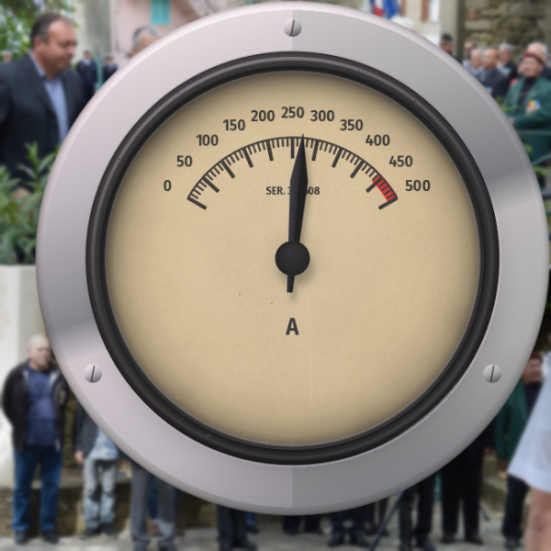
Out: 270
